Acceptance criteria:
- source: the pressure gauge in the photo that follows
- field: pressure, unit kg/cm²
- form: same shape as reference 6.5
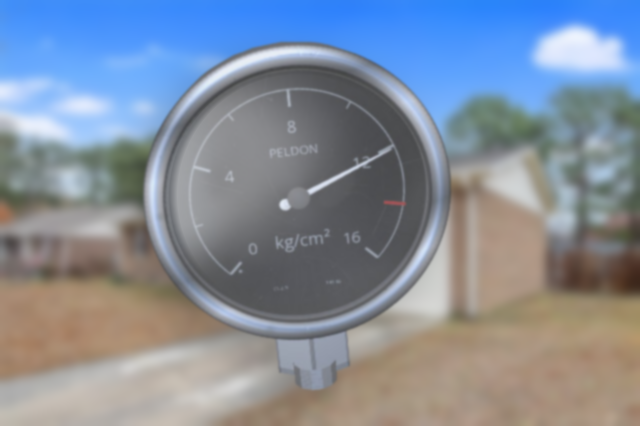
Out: 12
